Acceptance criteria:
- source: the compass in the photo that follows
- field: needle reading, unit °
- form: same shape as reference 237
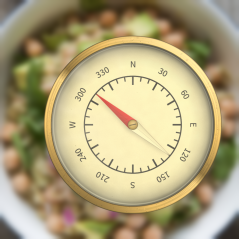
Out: 310
